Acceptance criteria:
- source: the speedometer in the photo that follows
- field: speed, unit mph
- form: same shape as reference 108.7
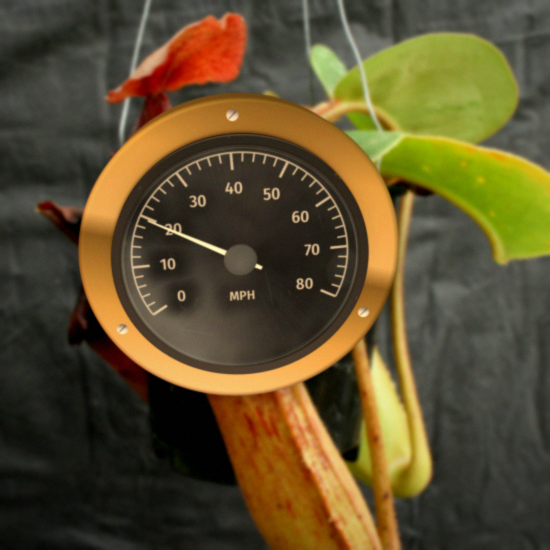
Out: 20
